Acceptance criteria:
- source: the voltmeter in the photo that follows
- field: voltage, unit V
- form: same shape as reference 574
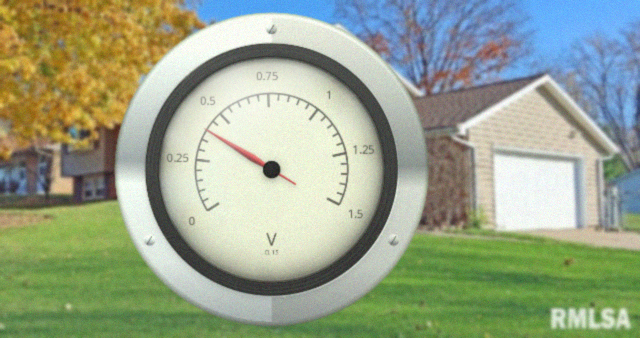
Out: 0.4
